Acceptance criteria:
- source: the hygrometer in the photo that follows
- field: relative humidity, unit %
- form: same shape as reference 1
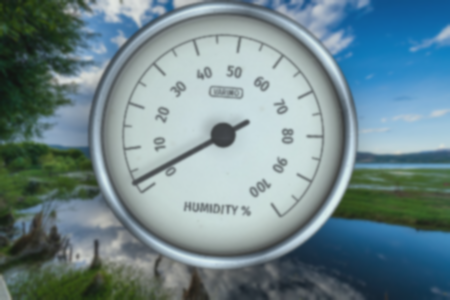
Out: 2.5
